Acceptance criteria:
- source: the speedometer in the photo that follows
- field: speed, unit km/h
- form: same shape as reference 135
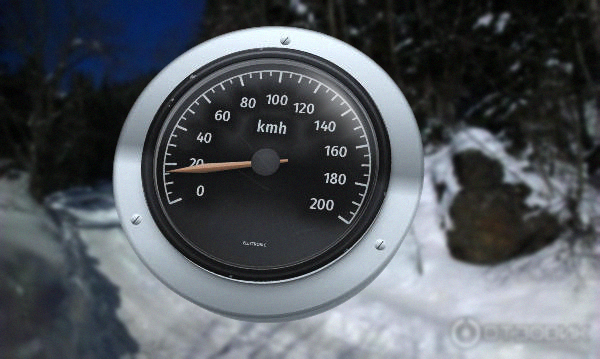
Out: 15
